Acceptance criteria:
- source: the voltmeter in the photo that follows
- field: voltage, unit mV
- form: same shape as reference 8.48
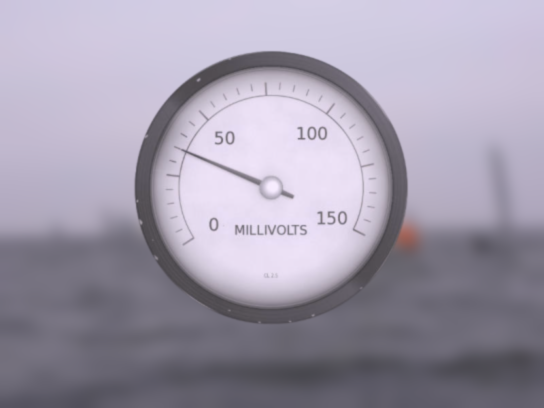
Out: 35
